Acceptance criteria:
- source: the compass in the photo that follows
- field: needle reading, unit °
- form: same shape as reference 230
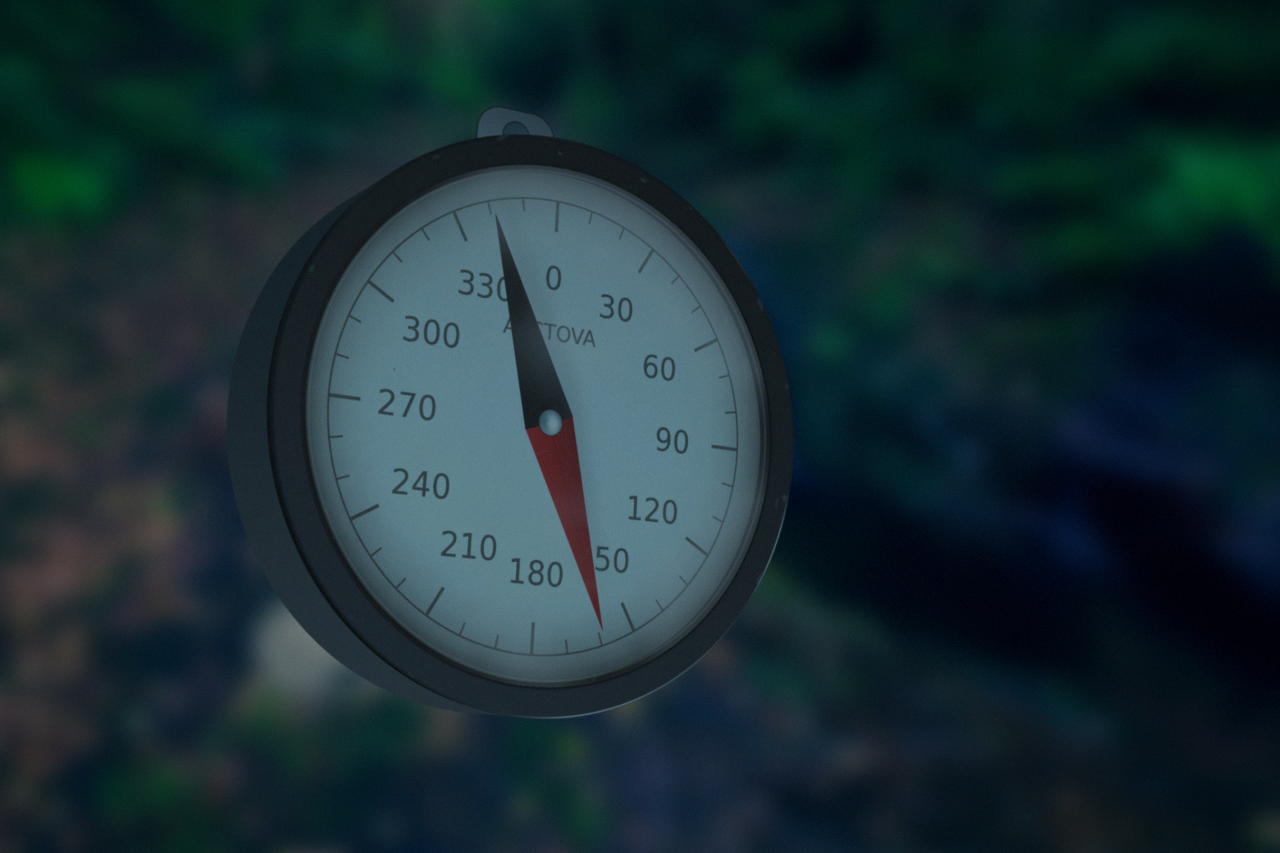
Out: 160
